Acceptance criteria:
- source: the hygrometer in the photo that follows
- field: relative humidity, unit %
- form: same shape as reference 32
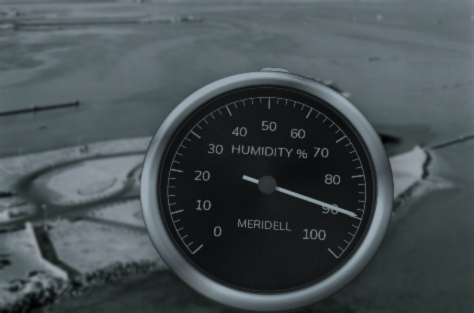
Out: 90
